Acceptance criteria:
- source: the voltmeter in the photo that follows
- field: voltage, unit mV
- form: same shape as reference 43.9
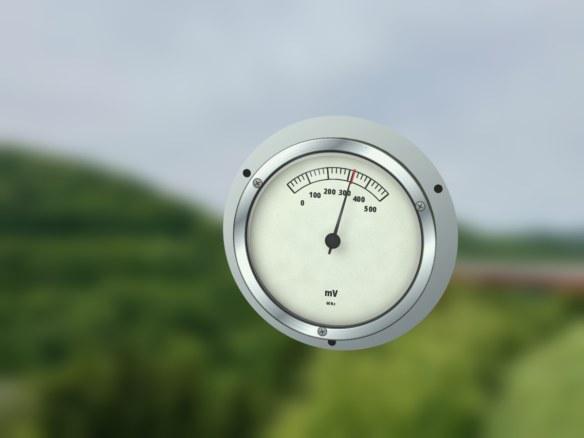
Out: 320
